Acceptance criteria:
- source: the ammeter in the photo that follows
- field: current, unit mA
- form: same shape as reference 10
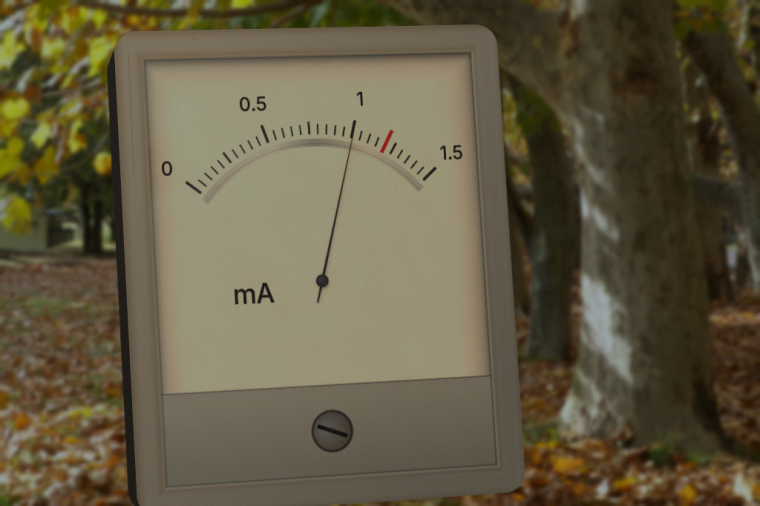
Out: 1
